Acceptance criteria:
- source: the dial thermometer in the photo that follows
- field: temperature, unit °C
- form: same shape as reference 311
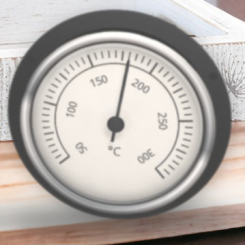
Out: 180
